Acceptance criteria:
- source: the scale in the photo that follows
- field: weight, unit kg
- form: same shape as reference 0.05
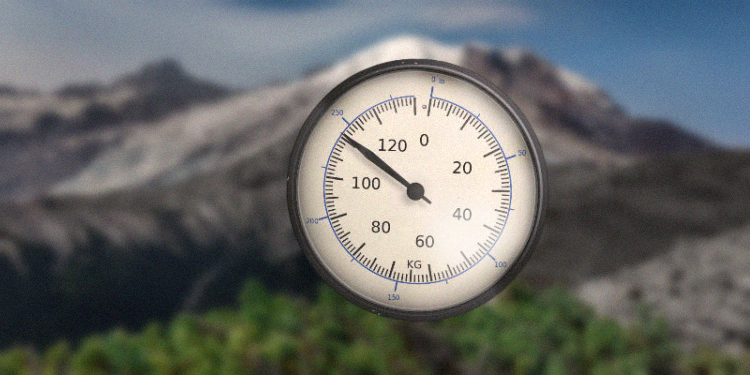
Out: 111
